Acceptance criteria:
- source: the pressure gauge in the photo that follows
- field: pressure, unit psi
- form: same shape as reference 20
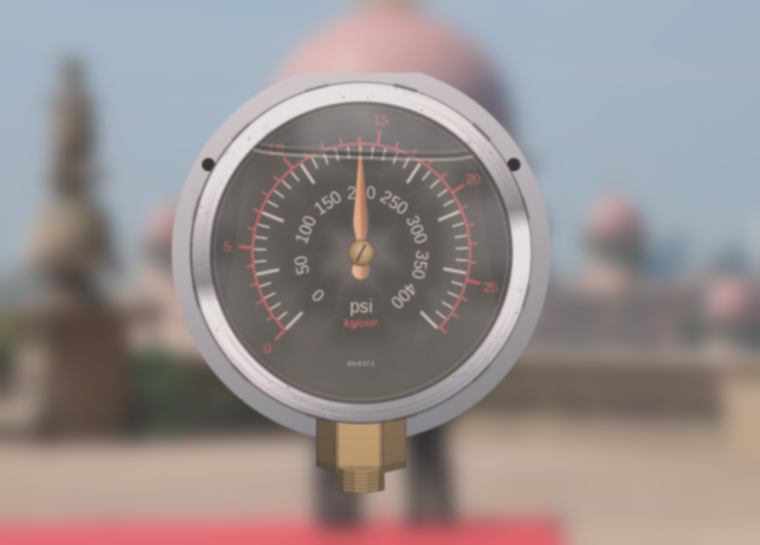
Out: 200
